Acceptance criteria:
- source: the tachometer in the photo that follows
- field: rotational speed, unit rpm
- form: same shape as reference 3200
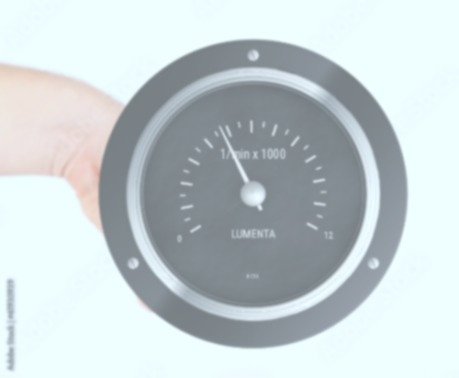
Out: 4750
